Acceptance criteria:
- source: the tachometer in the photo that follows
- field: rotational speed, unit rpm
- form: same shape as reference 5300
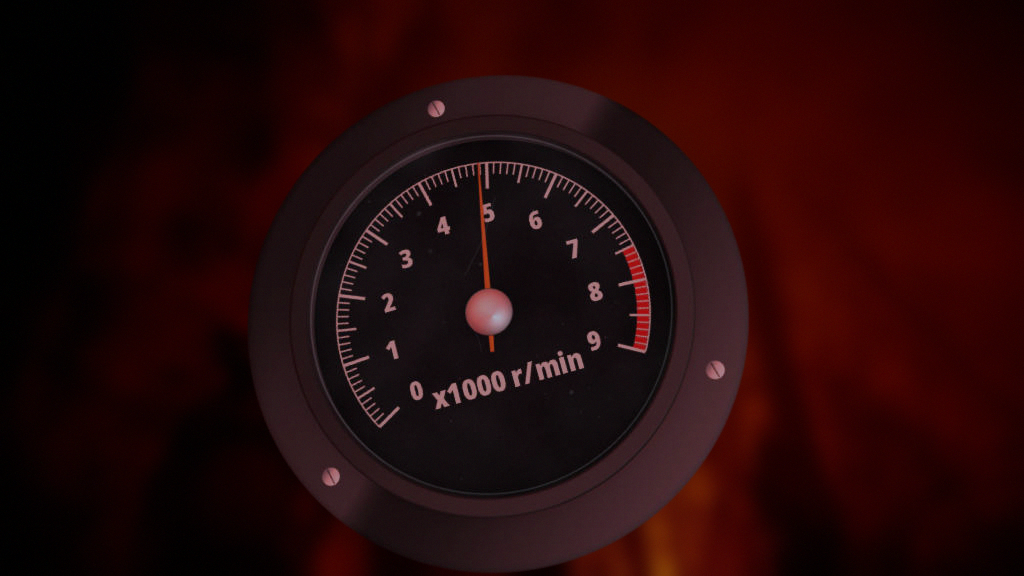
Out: 4900
